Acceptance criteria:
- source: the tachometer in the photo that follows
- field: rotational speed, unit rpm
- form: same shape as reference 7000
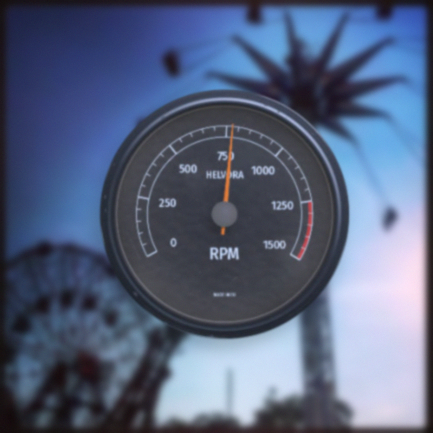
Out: 775
